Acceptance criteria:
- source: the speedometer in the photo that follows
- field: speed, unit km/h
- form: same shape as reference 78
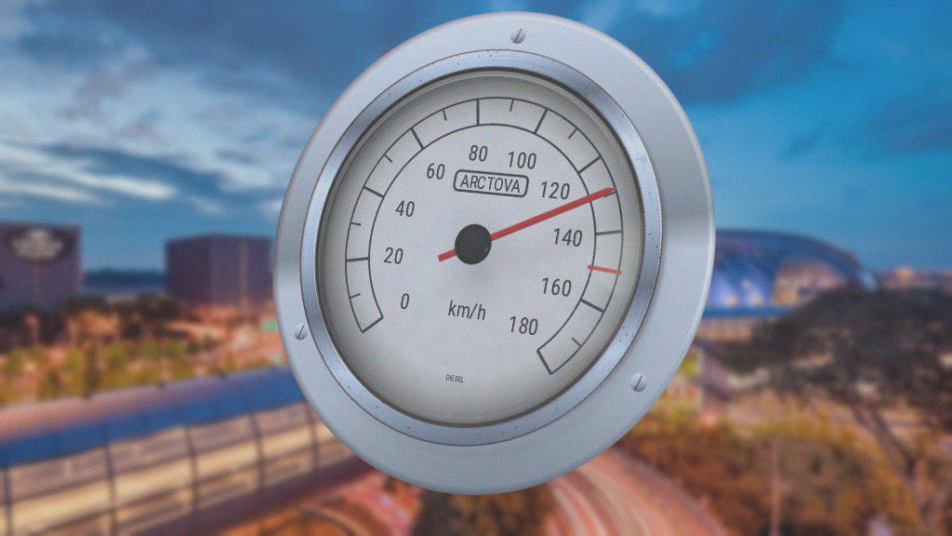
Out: 130
